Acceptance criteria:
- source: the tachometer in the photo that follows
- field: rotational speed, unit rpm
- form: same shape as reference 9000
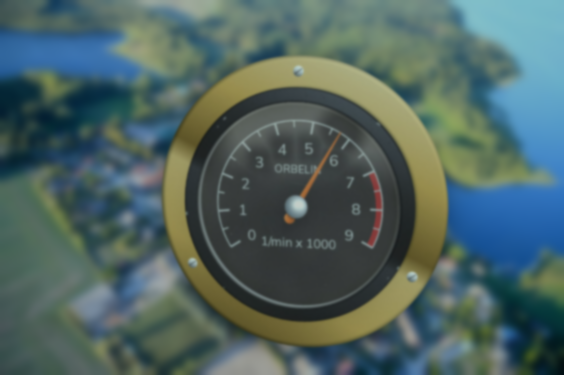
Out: 5750
